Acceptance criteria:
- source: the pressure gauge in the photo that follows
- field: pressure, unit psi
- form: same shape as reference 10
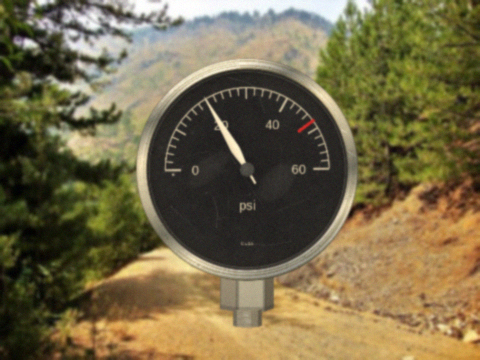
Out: 20
